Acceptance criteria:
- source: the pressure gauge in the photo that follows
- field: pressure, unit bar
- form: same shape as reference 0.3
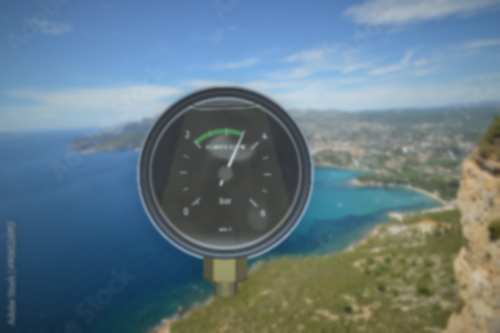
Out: 3.5
